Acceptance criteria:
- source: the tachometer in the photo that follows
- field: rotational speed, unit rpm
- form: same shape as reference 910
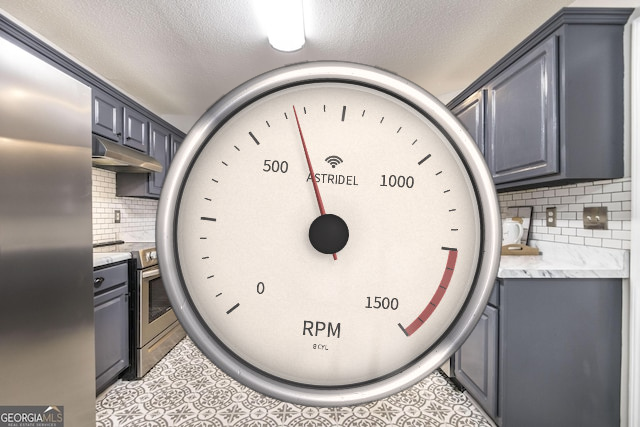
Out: 625
